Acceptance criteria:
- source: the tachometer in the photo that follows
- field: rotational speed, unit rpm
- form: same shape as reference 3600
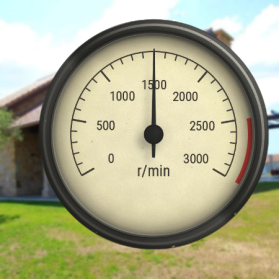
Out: 1500
